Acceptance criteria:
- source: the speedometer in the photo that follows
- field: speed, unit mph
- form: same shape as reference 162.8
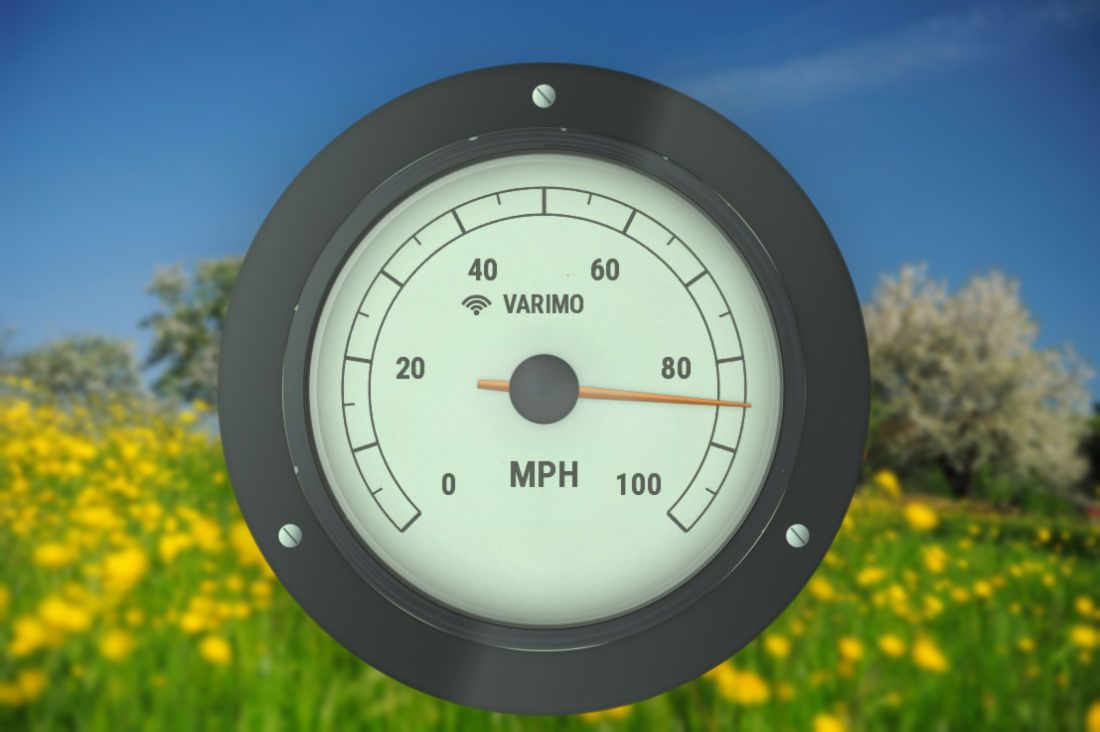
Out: 85
